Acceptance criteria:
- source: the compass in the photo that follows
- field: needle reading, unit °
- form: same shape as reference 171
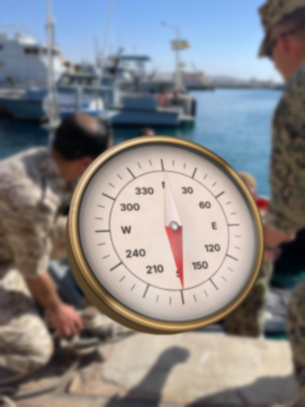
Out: 180
